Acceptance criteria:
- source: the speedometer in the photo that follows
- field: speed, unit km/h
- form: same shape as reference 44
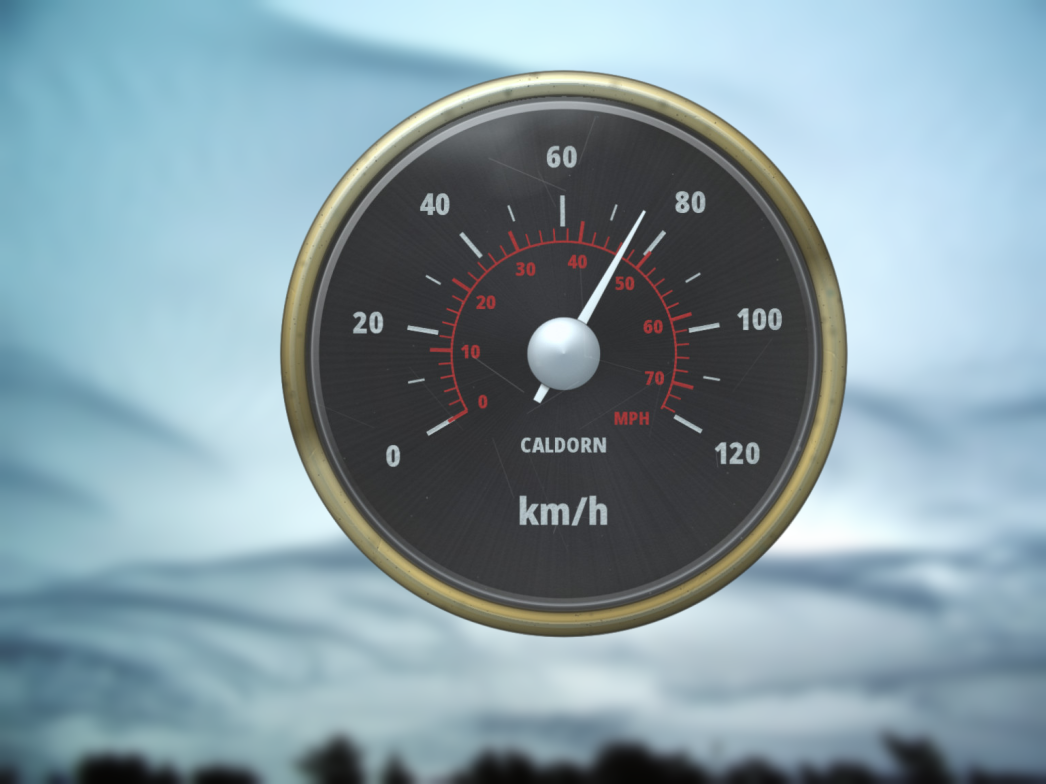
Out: 75
